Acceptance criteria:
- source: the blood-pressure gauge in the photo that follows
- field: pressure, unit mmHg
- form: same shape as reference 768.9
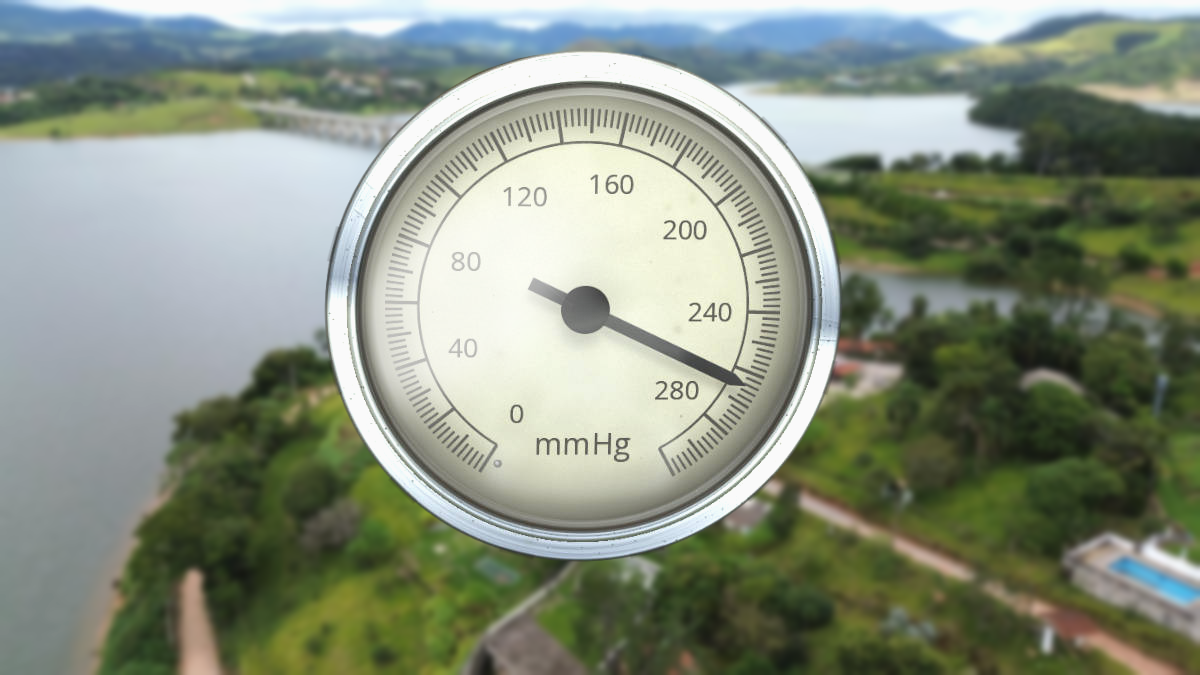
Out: 264
